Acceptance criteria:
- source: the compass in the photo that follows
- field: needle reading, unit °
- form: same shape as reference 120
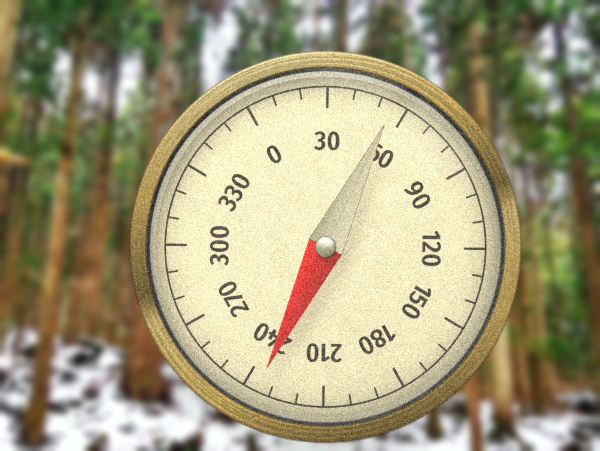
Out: 235
